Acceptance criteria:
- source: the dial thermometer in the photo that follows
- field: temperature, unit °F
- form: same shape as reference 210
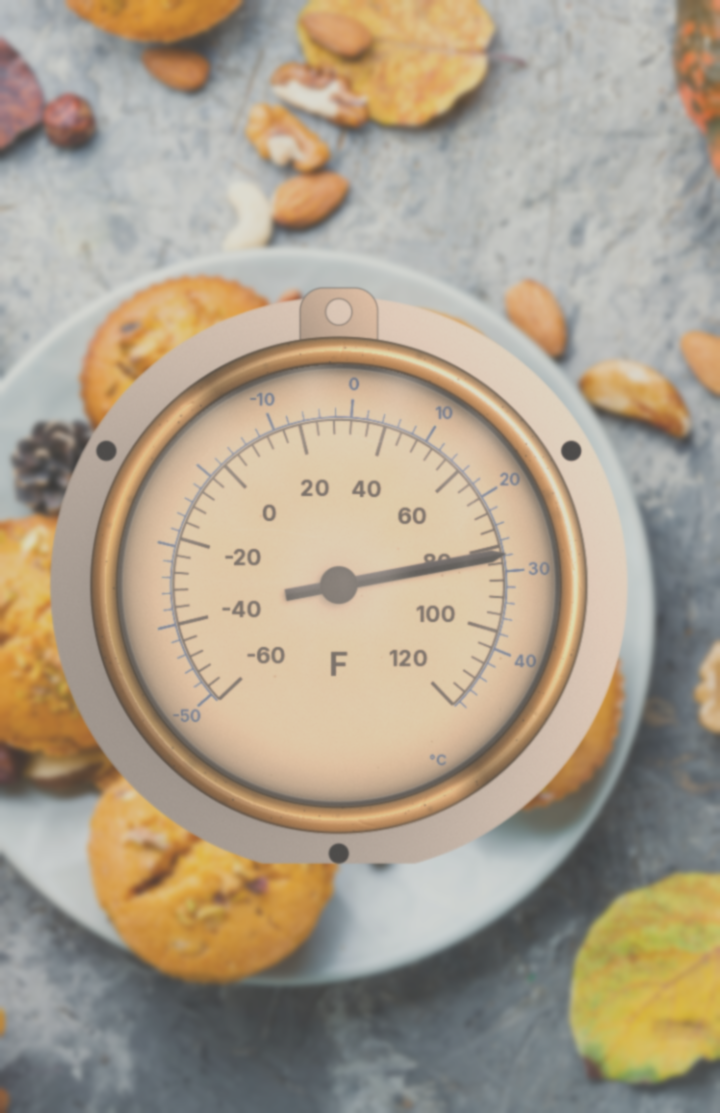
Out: 82
